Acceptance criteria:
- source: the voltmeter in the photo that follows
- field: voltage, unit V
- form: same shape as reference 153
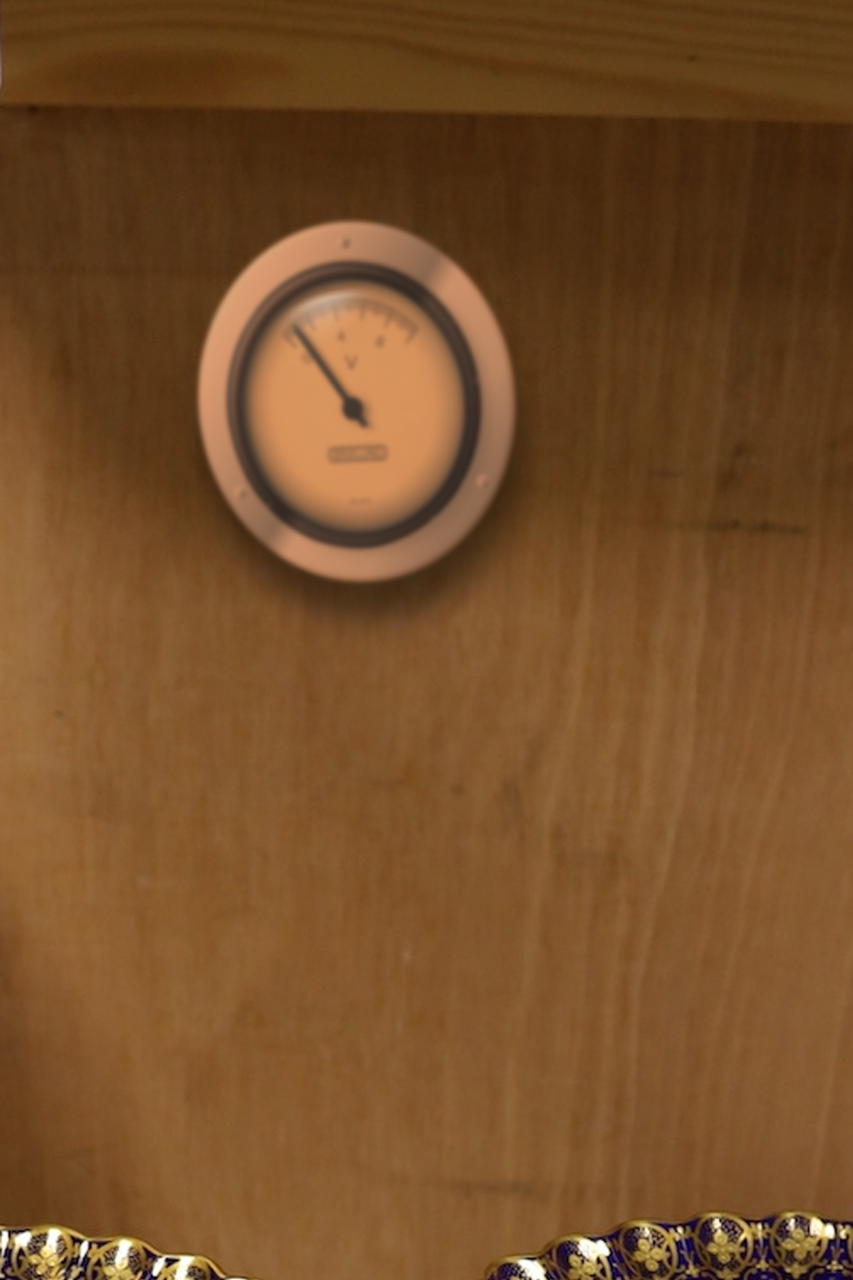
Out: 1
